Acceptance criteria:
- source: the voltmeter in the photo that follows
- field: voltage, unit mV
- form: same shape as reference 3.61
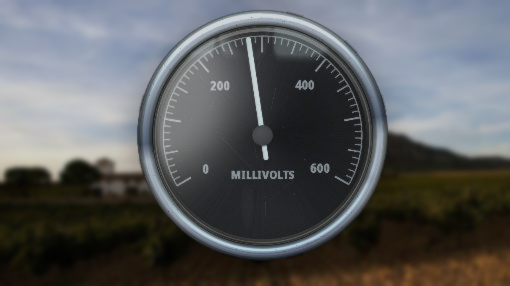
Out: 280
